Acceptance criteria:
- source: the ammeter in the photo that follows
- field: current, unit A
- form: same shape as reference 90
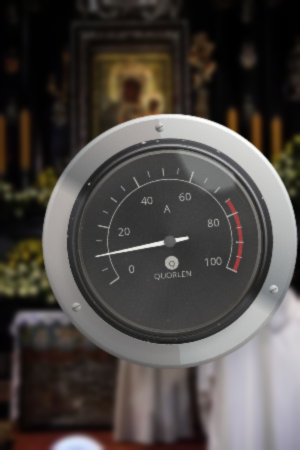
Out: 10
